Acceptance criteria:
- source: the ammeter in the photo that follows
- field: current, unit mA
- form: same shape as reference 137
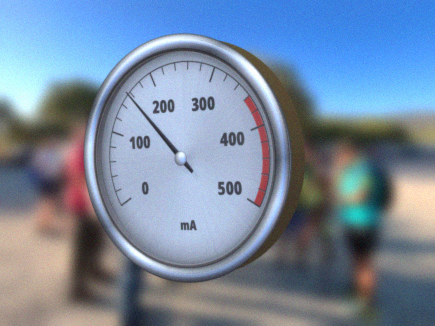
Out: 160
